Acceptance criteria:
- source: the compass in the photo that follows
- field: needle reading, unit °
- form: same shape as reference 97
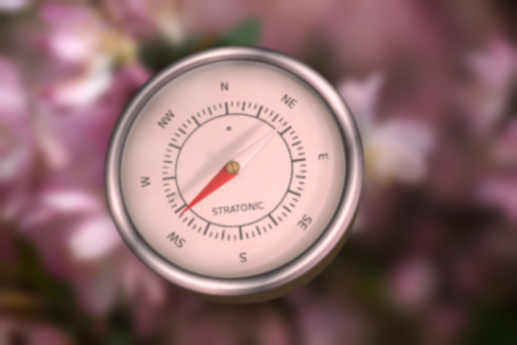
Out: 235
